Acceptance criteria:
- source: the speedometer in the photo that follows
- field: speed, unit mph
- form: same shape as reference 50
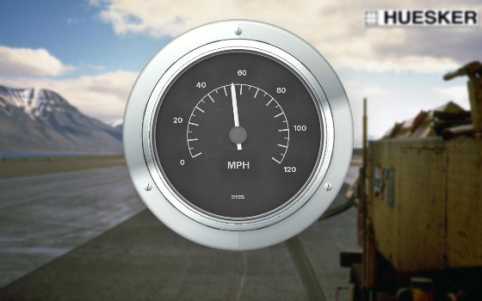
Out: 55
